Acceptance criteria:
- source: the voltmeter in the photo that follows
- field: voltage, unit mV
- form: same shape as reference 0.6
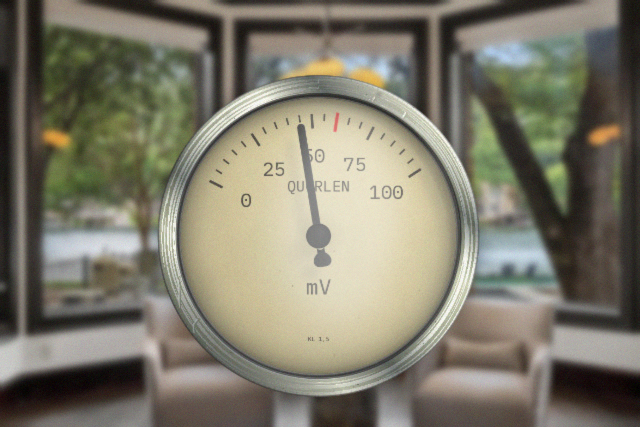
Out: 45
